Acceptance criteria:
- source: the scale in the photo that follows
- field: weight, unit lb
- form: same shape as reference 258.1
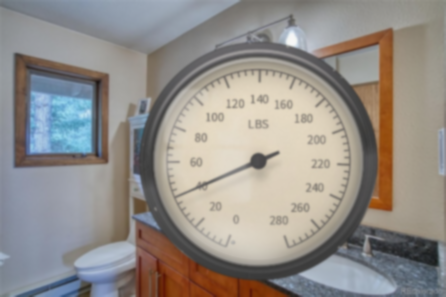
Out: 40
